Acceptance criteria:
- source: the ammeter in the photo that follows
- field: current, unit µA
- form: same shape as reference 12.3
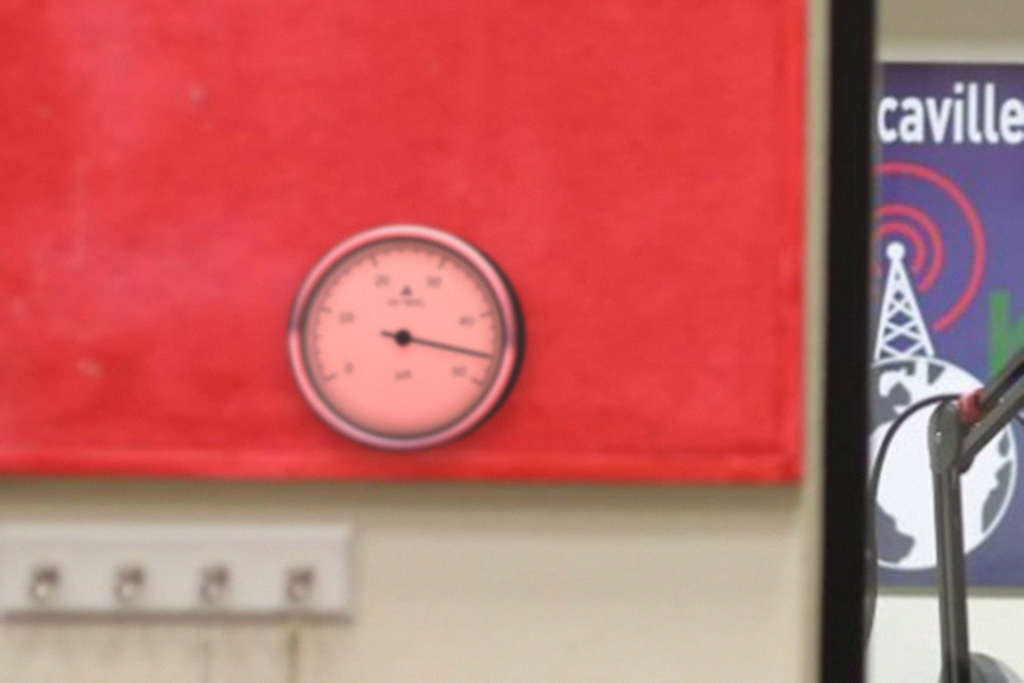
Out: 46
